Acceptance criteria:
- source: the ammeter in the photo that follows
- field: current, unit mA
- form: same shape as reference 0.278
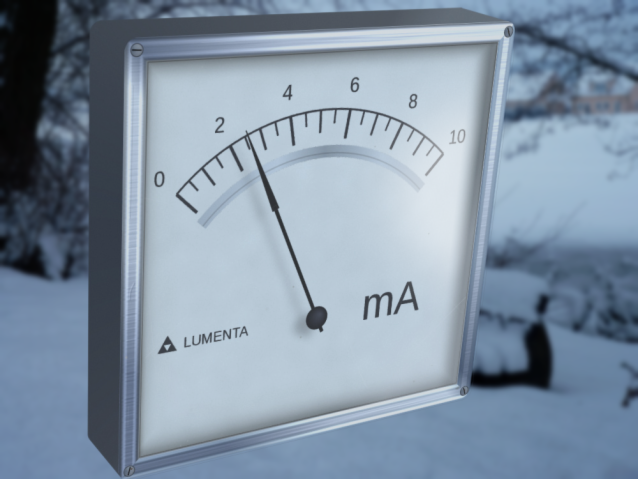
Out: 2.5
